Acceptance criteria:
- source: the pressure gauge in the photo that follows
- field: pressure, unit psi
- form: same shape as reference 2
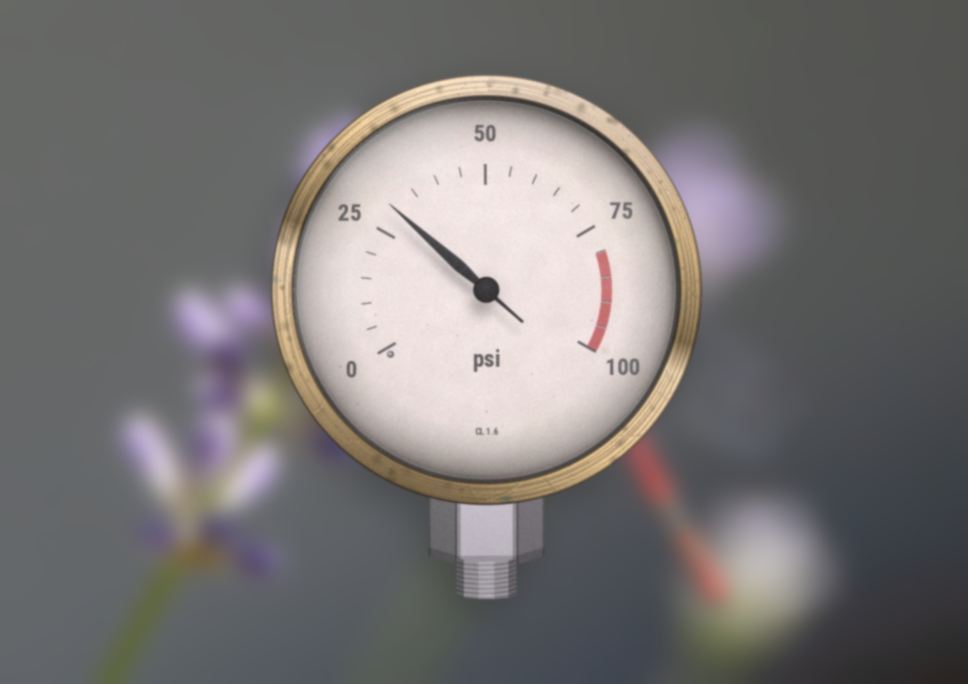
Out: 30
